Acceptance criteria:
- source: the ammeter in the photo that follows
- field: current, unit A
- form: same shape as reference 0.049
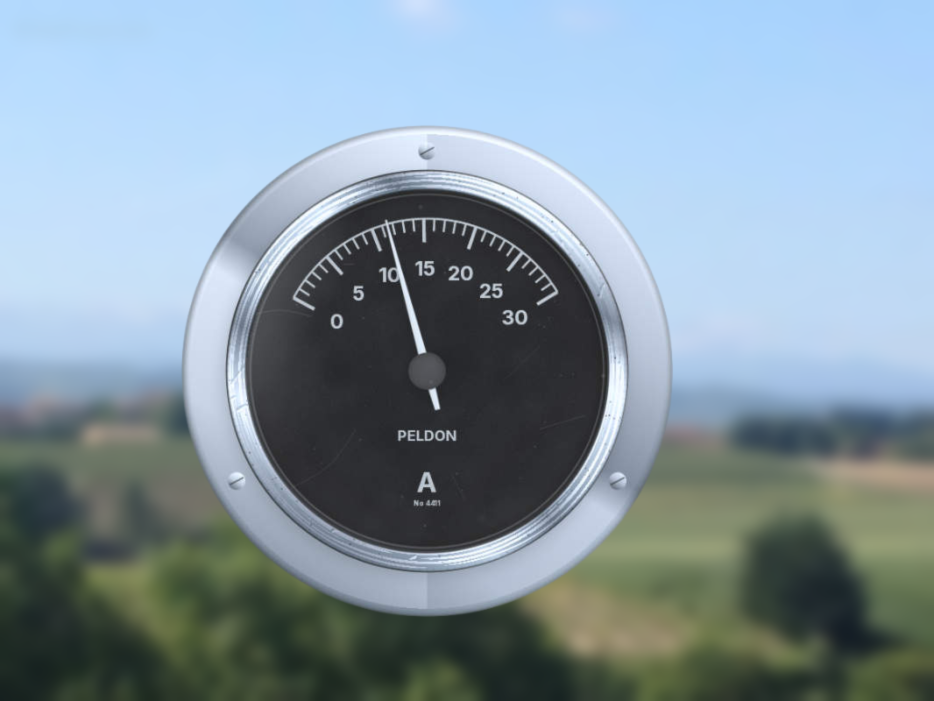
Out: 11.5
